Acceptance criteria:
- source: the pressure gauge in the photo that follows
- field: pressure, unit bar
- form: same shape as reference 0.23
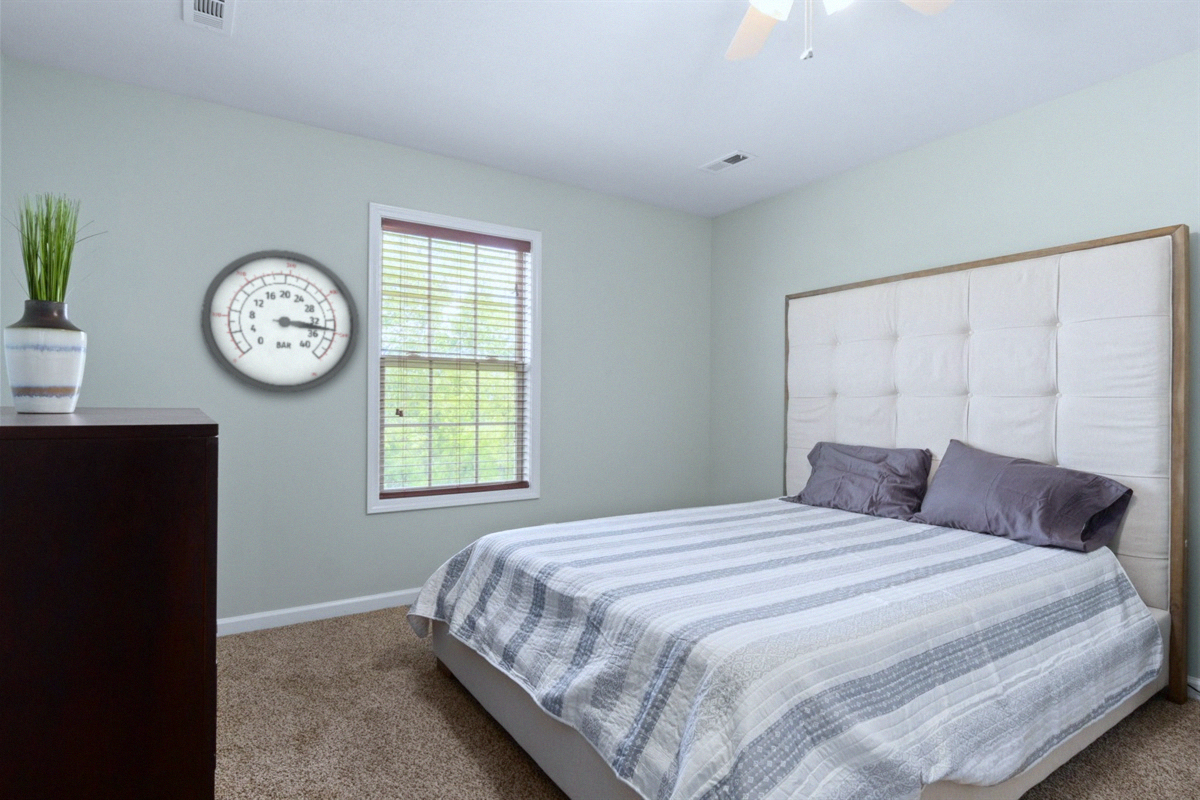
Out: 34
